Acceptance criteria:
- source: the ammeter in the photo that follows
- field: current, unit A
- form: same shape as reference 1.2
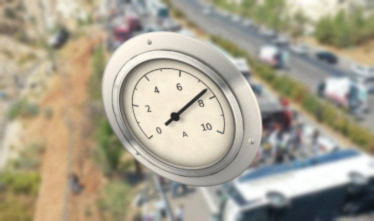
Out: 7.5
